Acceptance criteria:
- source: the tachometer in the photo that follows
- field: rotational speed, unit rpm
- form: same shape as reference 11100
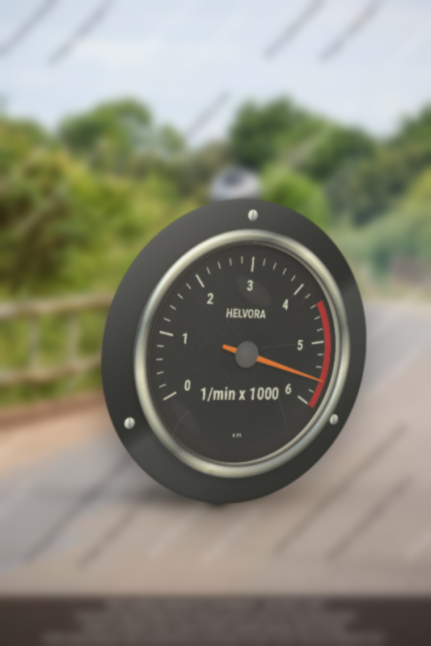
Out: 5600
